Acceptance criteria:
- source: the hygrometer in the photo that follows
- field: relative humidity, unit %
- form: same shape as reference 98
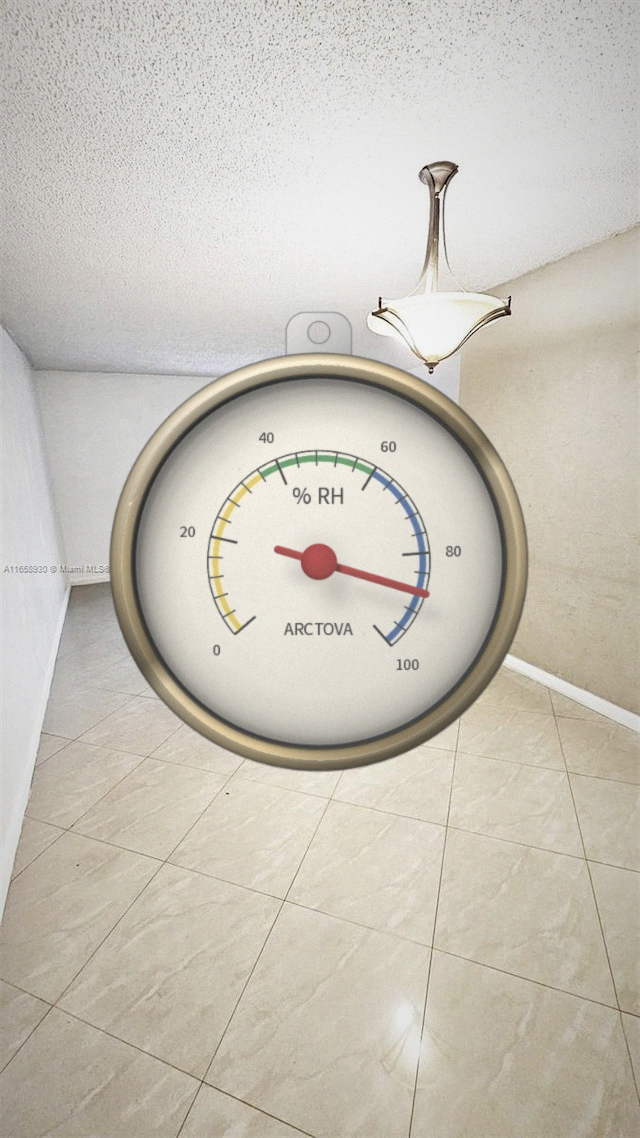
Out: 88
